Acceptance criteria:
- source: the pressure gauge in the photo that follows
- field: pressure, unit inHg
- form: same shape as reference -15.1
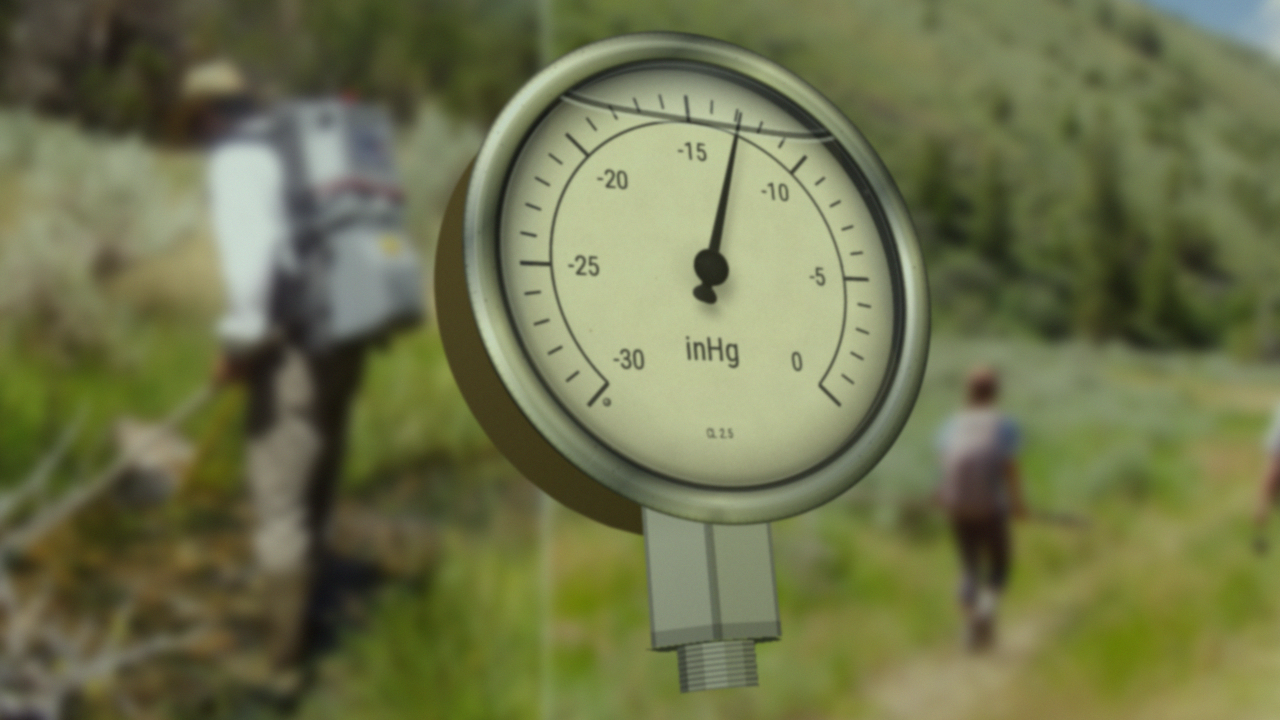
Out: -13
